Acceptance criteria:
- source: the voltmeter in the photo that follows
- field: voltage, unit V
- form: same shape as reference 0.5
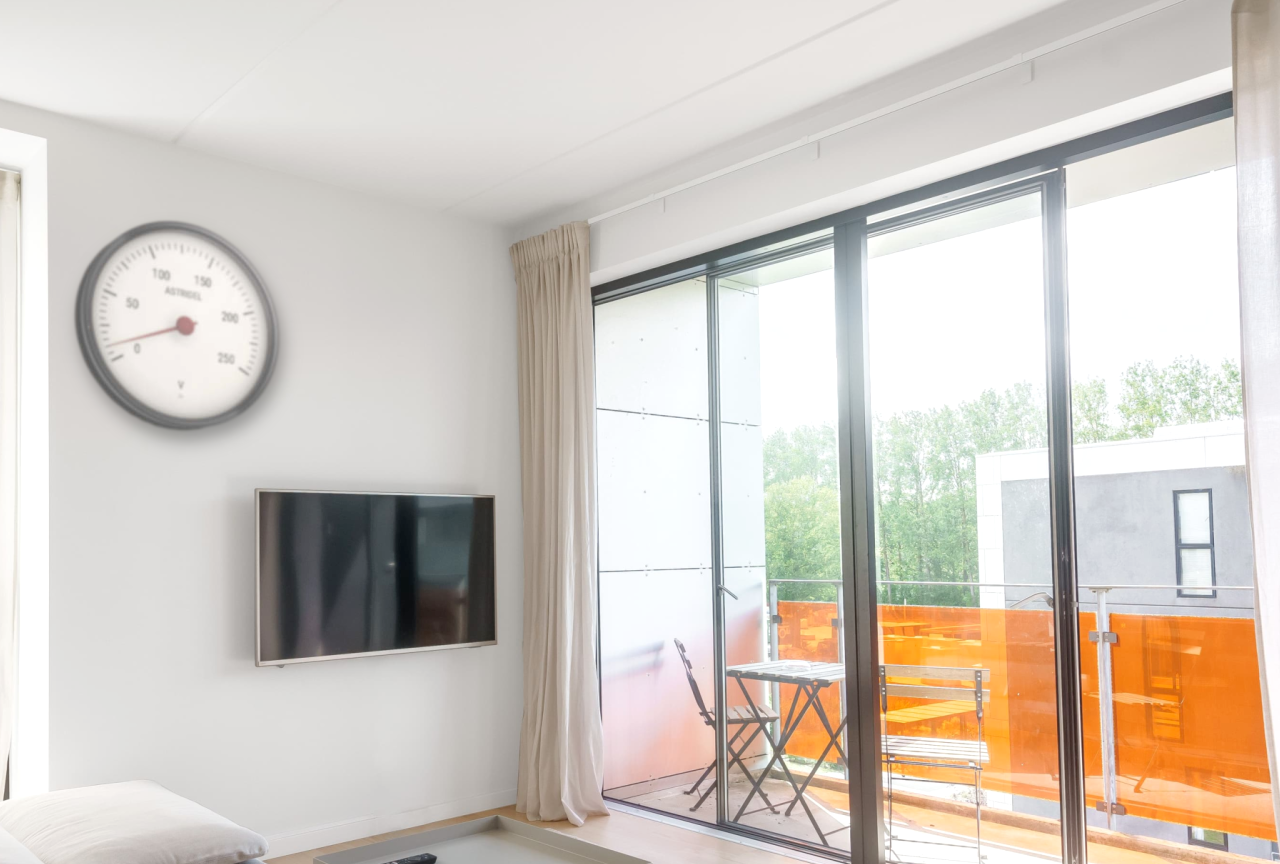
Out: 10
